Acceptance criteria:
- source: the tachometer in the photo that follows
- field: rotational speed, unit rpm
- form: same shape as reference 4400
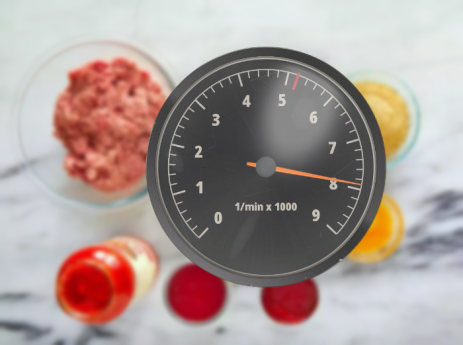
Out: 7900
